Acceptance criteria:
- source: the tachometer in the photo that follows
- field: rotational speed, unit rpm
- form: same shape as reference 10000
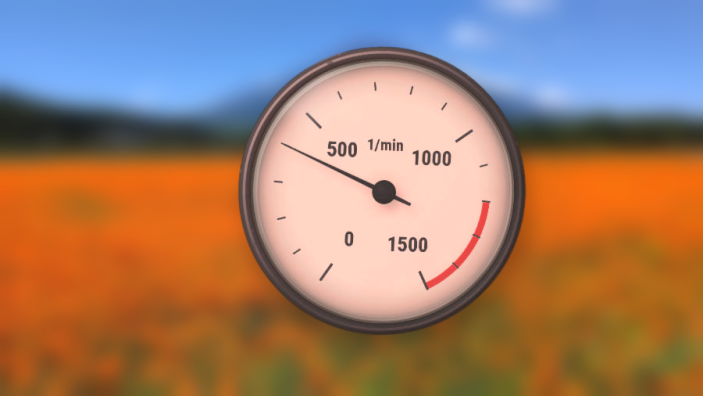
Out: 400
